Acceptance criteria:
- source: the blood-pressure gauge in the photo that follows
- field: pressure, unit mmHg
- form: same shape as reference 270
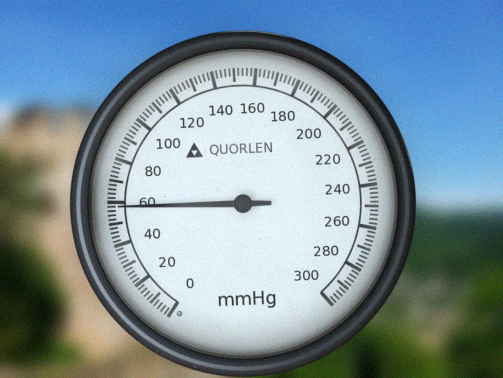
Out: 58
